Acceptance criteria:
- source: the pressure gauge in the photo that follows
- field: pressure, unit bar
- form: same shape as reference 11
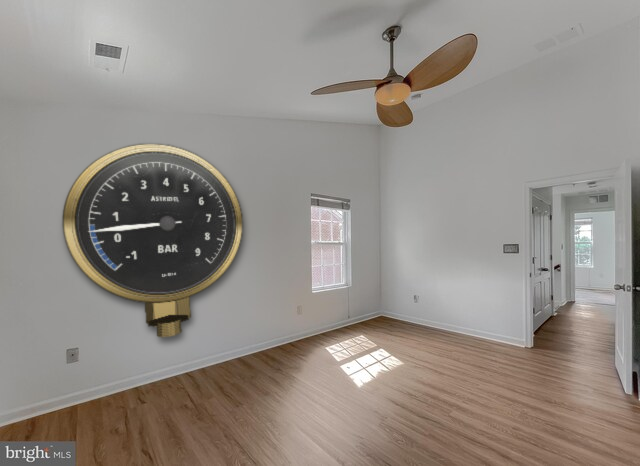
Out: 0.4
